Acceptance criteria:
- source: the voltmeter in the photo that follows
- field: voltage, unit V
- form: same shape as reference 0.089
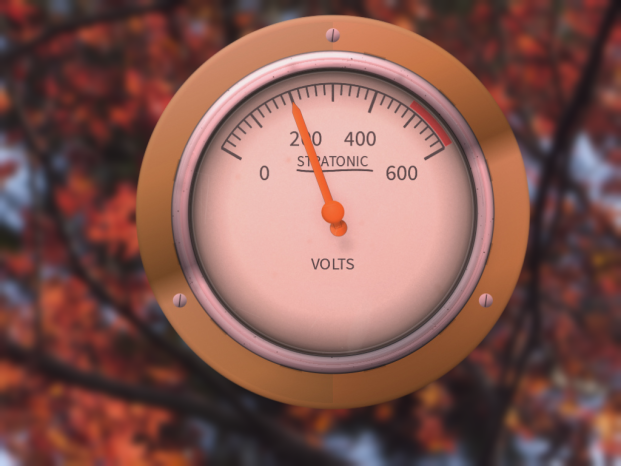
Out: 200
